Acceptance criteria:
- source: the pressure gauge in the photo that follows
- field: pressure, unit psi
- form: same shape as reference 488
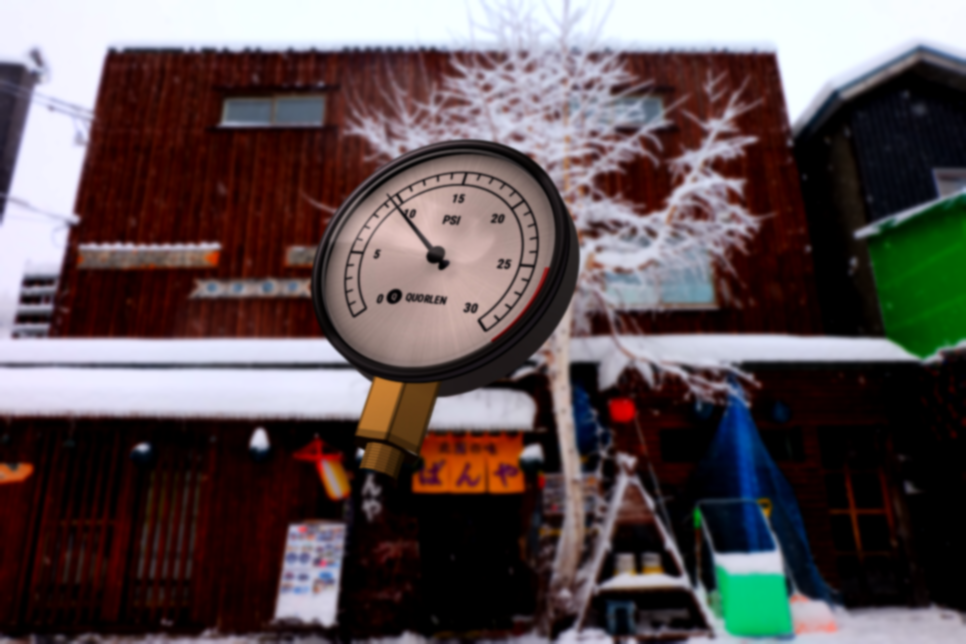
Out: 9.5
